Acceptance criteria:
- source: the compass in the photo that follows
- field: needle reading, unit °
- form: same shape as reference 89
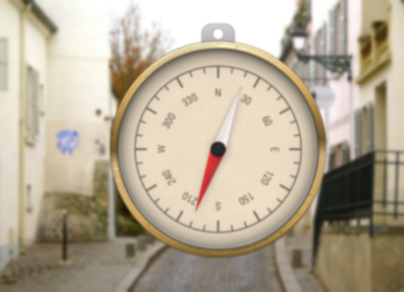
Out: 200
